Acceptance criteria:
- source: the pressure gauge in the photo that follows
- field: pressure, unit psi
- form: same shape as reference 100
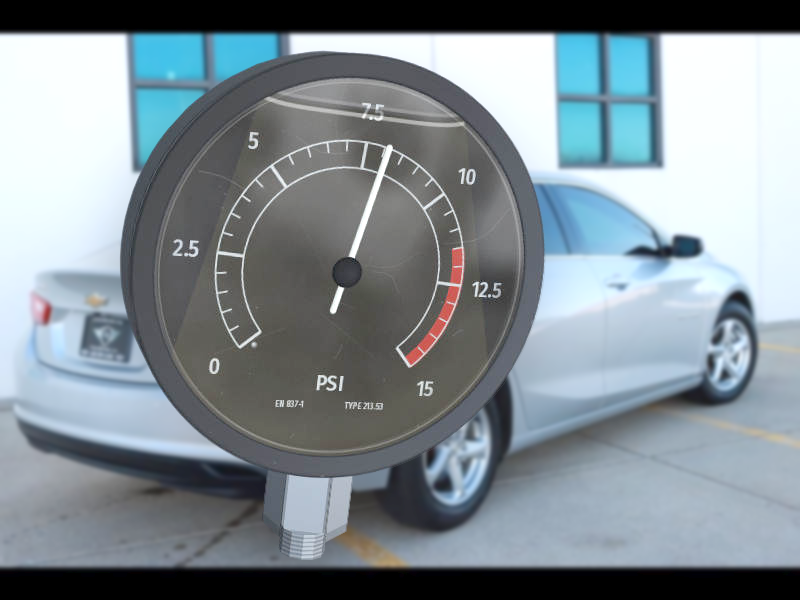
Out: 8
